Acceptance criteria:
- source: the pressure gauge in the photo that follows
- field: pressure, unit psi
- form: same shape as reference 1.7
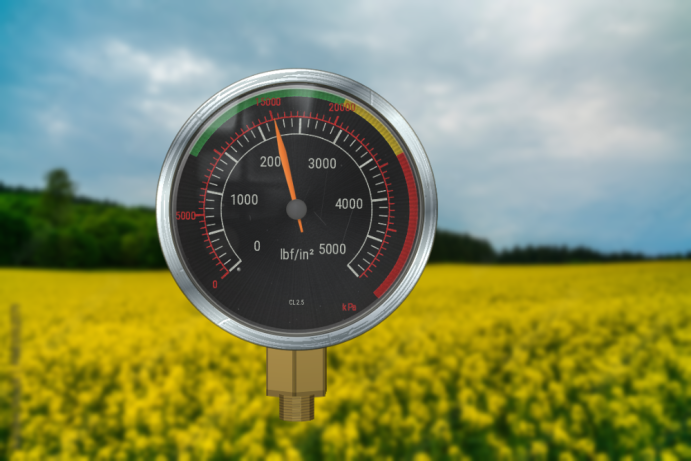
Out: 2200
